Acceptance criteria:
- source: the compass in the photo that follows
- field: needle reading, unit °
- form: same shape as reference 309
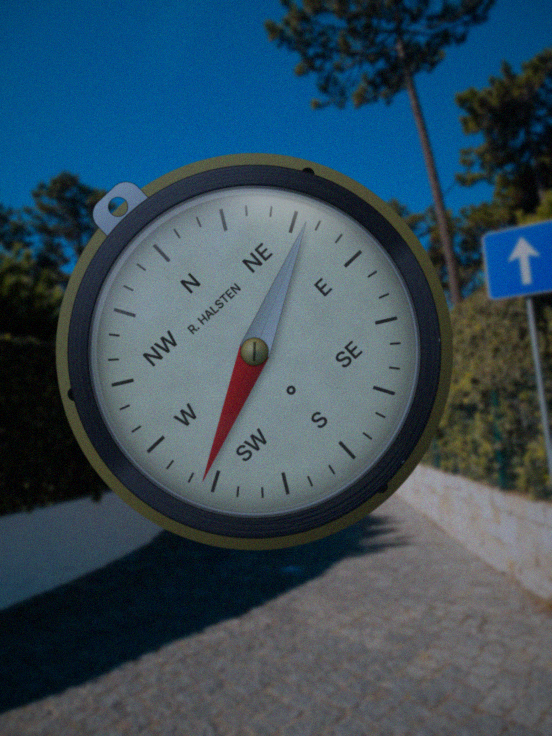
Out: 245
